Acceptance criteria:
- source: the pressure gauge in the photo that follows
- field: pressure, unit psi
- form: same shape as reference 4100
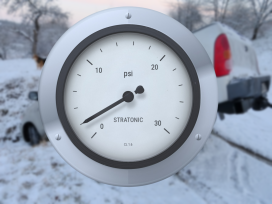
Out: 2
